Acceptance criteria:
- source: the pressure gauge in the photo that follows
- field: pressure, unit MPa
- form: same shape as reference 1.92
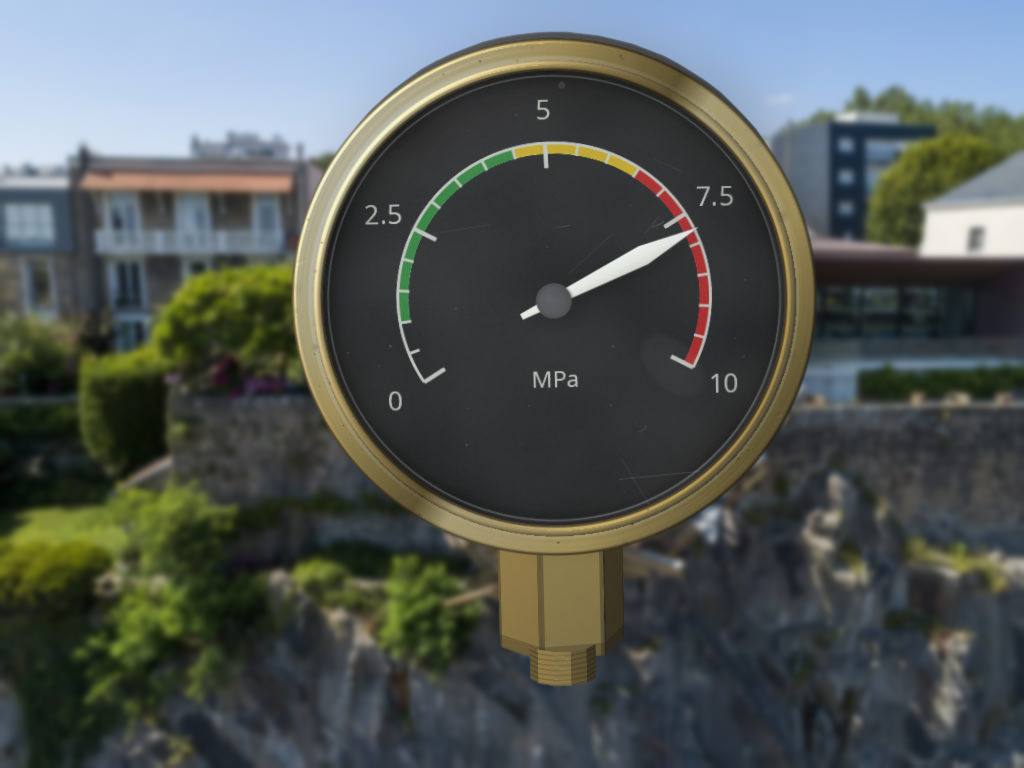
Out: 7.75
